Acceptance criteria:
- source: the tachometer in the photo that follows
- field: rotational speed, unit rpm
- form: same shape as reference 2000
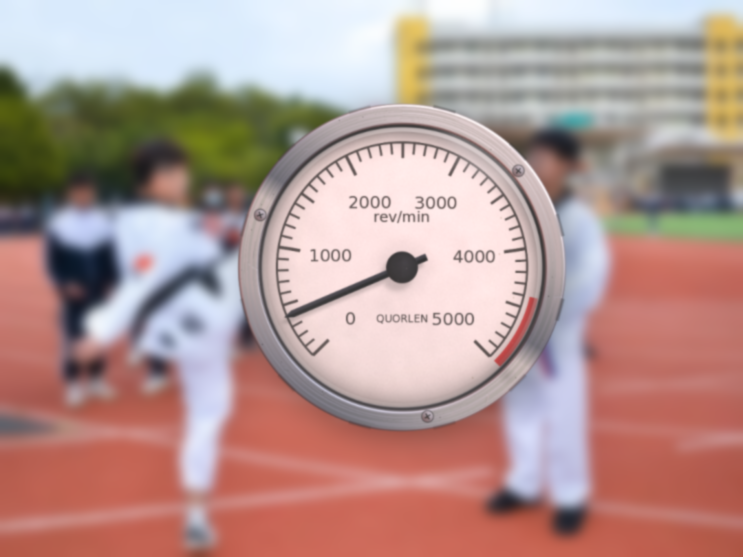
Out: 400
